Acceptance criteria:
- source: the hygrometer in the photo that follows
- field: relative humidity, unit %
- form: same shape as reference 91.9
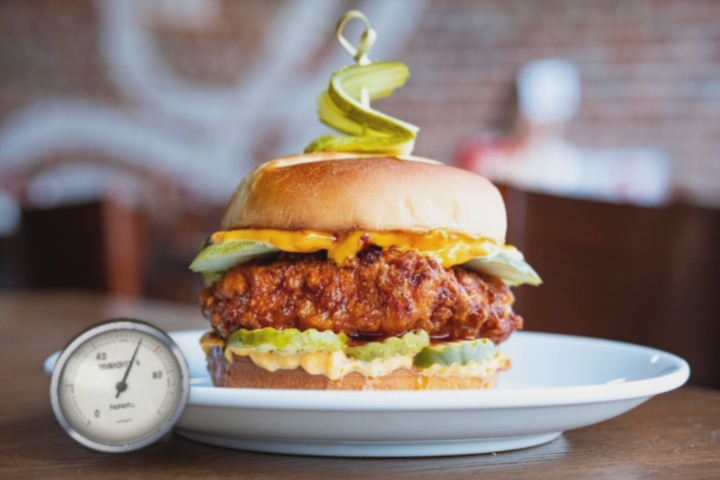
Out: 60
